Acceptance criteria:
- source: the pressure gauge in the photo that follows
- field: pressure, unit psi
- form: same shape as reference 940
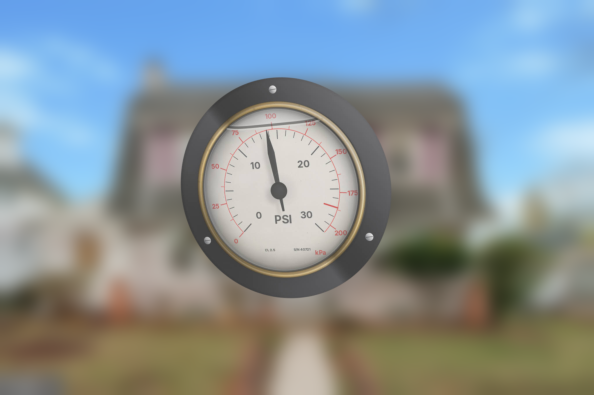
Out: 14
